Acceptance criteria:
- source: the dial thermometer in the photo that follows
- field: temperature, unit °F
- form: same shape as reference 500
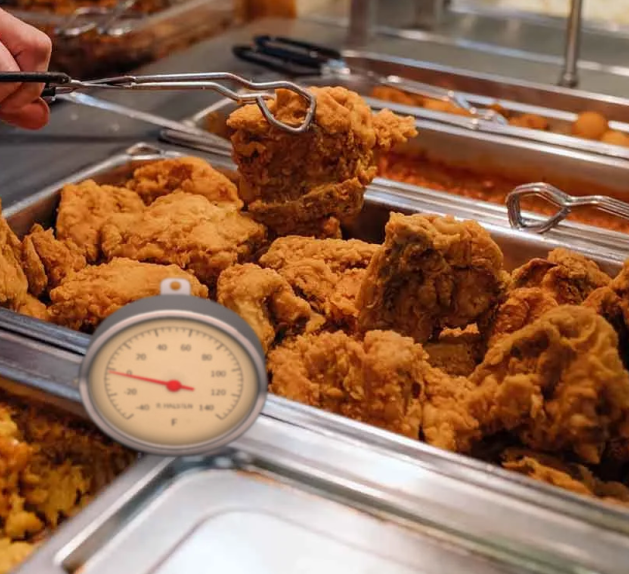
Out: 0
